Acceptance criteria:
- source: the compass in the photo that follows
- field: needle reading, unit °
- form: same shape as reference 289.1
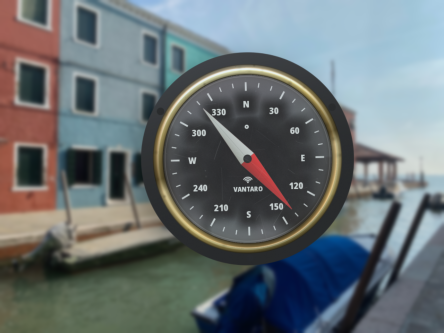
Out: 140
